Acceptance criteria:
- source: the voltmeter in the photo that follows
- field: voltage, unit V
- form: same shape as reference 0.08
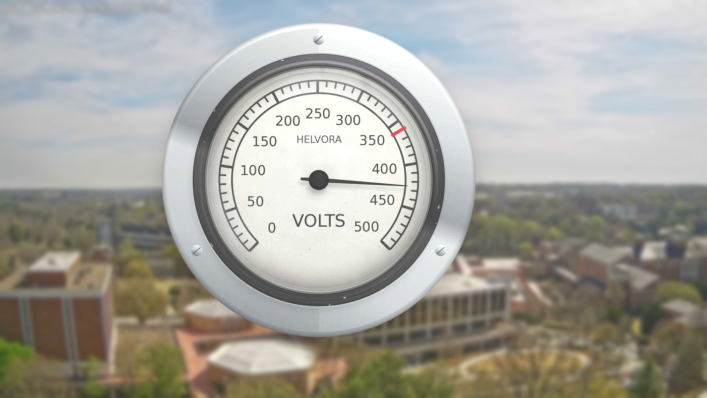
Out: 425
